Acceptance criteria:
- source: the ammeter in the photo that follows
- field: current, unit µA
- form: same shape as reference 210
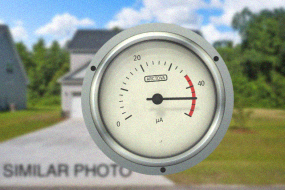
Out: 44
